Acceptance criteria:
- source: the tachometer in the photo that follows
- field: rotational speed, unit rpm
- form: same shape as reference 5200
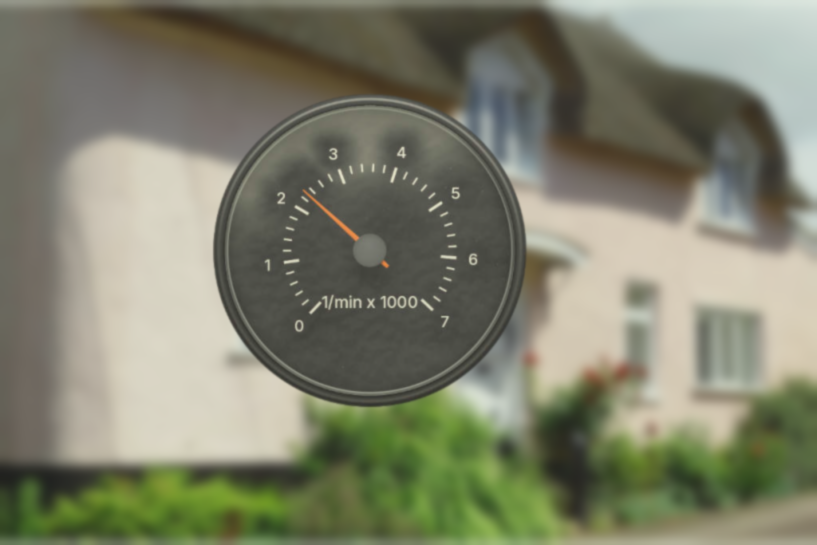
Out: 2300
